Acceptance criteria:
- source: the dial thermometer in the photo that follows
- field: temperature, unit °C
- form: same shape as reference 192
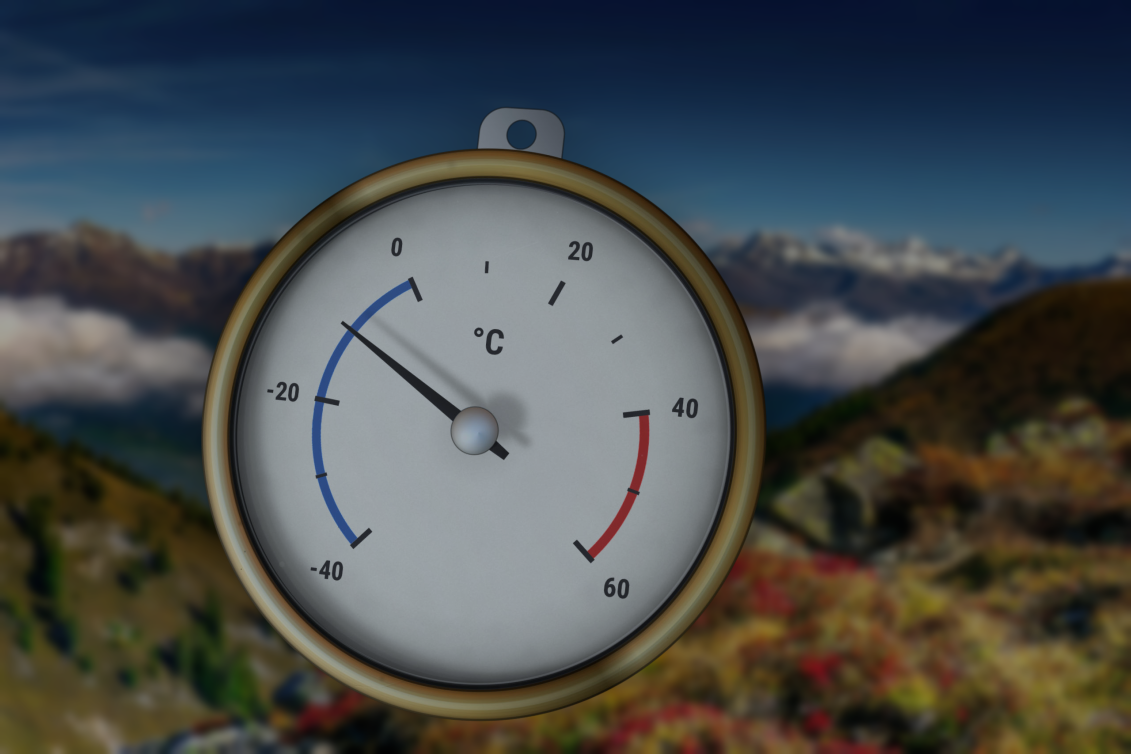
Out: -10
